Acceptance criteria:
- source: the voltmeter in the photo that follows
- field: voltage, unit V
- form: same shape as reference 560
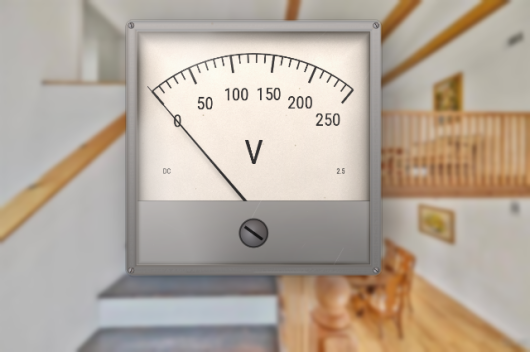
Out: 0
